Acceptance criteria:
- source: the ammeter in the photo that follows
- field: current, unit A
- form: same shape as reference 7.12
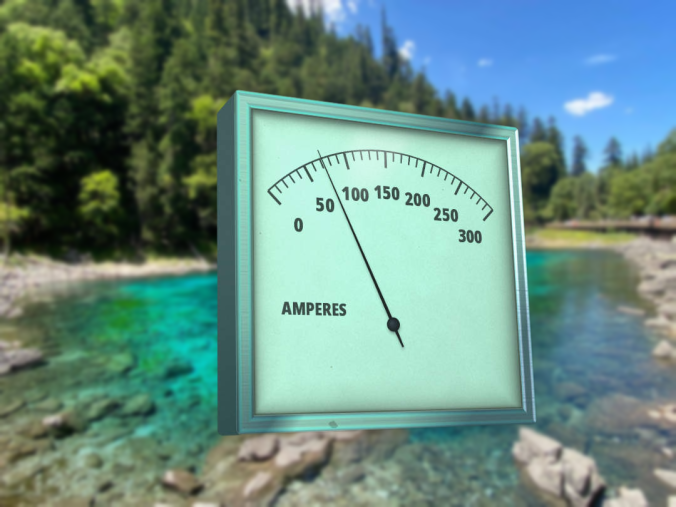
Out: 70
